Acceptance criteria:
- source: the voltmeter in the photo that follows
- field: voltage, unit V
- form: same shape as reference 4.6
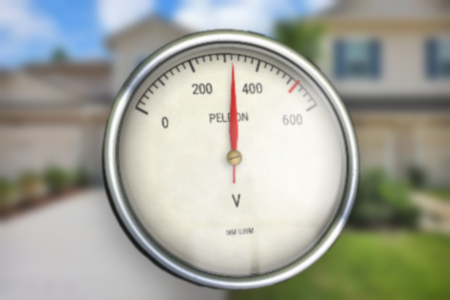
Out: 320
